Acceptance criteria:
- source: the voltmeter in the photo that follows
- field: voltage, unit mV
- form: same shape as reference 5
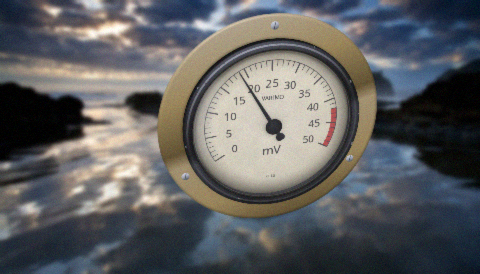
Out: 19
